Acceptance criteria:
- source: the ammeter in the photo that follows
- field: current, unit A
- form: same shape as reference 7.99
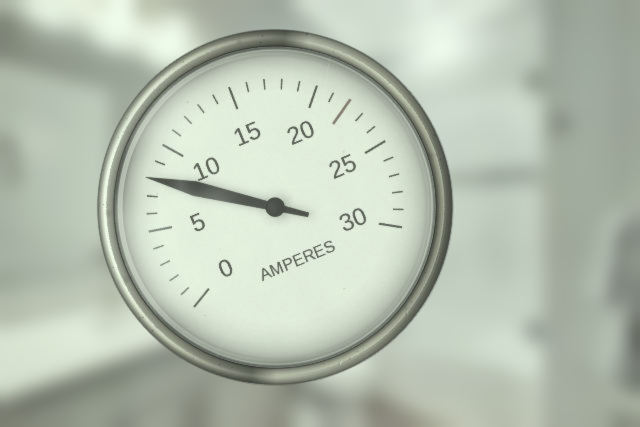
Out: 8
